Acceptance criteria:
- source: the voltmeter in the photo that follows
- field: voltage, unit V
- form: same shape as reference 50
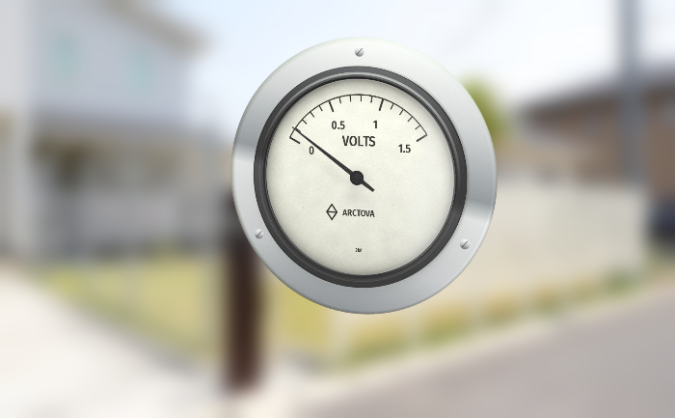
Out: 0.1
